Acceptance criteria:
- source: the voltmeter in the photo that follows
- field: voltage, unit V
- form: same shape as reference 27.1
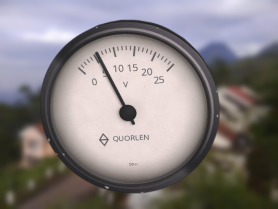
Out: 6
